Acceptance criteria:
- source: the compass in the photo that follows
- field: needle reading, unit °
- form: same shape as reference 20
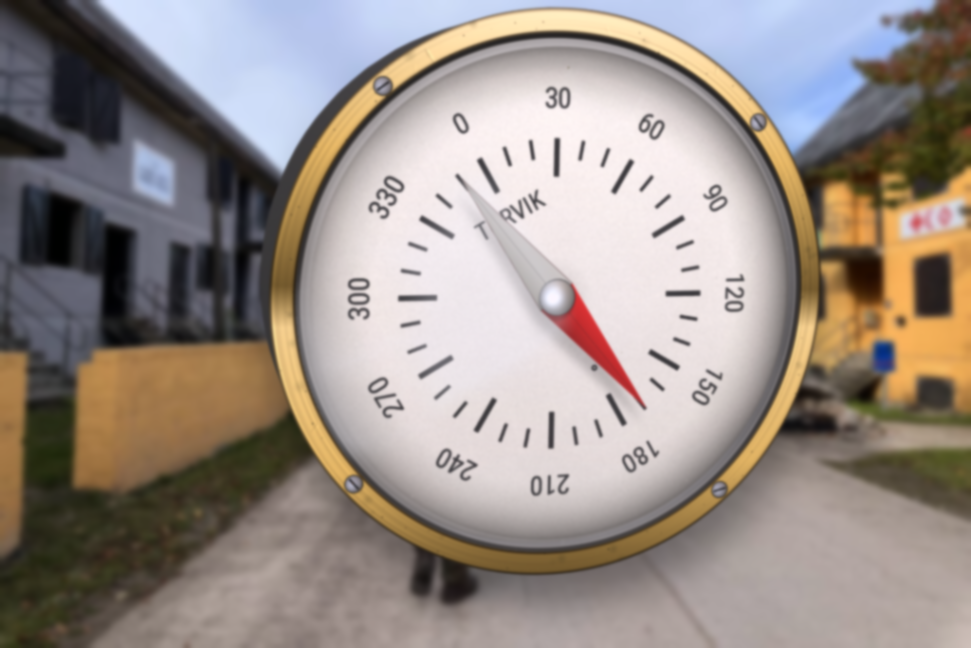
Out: 170
